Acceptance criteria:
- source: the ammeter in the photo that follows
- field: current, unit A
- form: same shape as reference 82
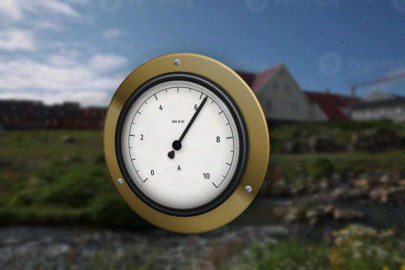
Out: 6.25
